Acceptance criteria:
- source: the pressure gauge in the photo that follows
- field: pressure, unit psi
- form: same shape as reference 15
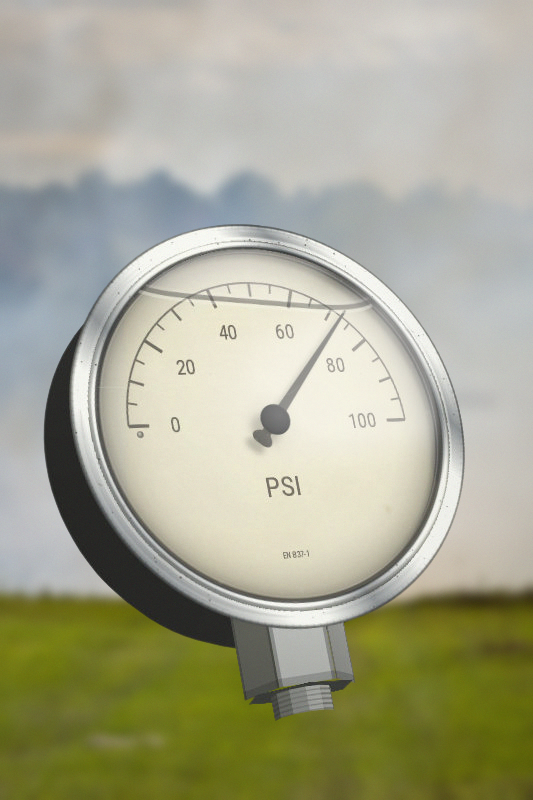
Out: 72.5
